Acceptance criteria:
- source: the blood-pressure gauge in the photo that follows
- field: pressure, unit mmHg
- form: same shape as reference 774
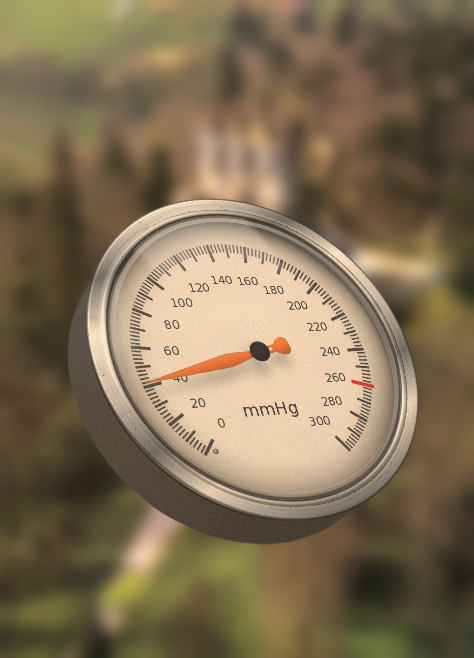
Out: 40
